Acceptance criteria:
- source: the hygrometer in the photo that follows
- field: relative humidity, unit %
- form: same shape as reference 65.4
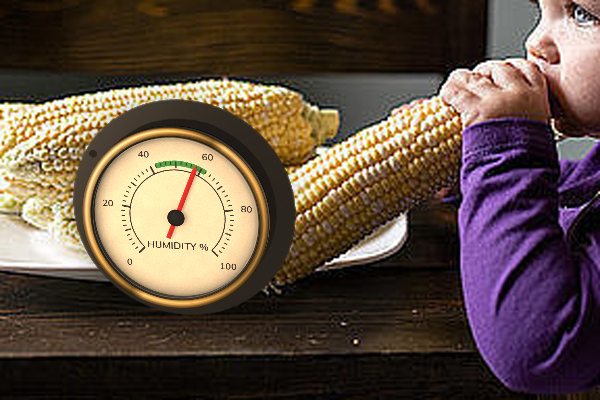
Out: 58
